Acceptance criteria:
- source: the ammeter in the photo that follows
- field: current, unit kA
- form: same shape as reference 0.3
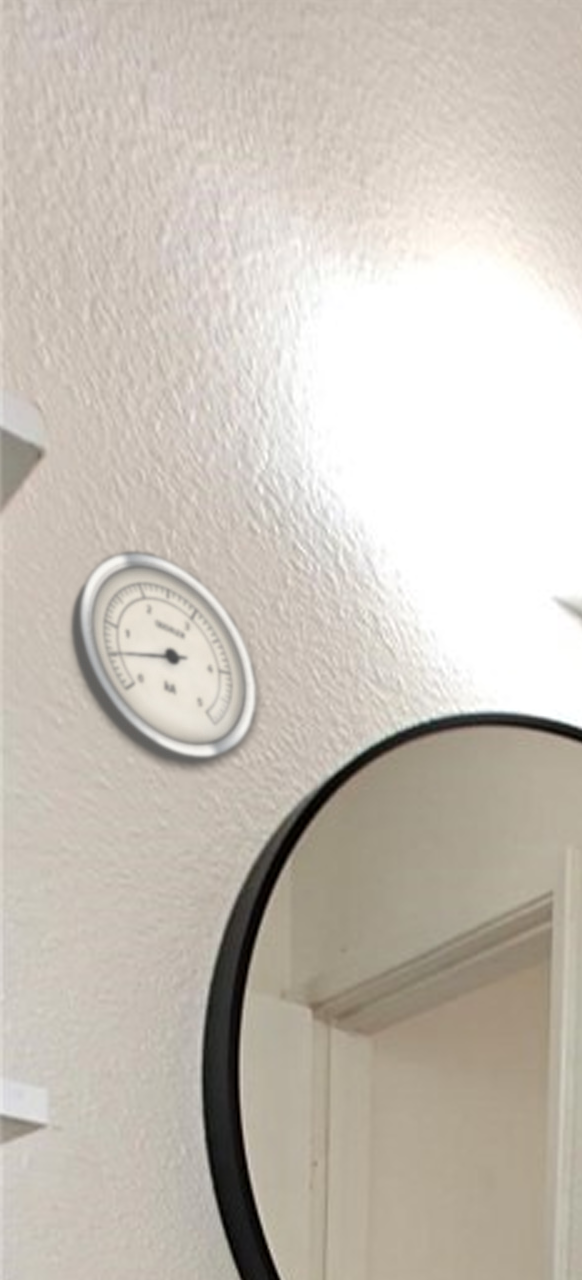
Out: 0.5
